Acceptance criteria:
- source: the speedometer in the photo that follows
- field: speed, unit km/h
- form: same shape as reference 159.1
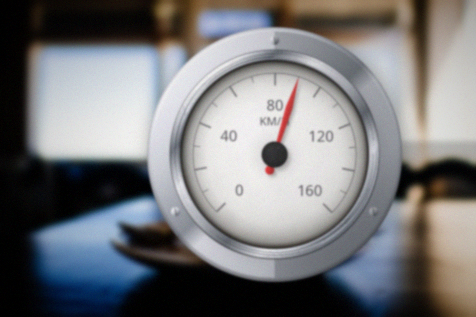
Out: 90
